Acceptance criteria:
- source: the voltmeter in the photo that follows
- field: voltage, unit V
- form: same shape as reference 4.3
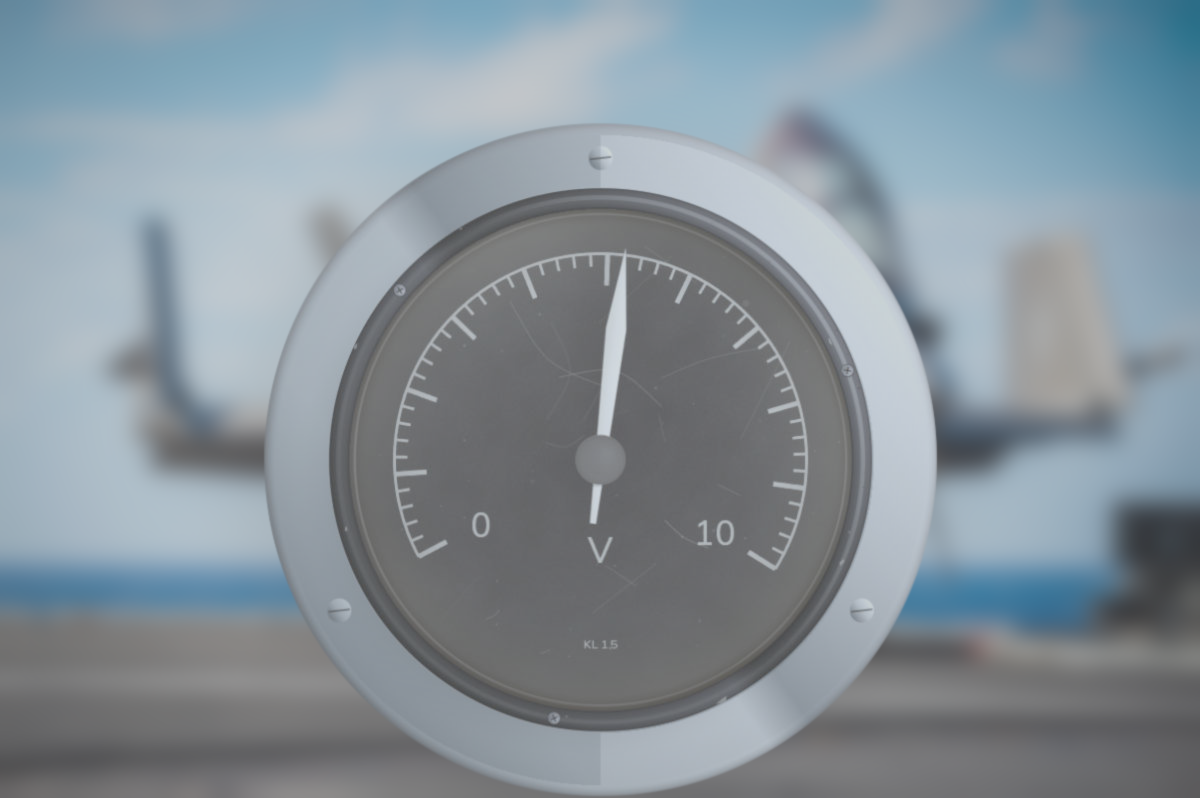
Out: 5.2
